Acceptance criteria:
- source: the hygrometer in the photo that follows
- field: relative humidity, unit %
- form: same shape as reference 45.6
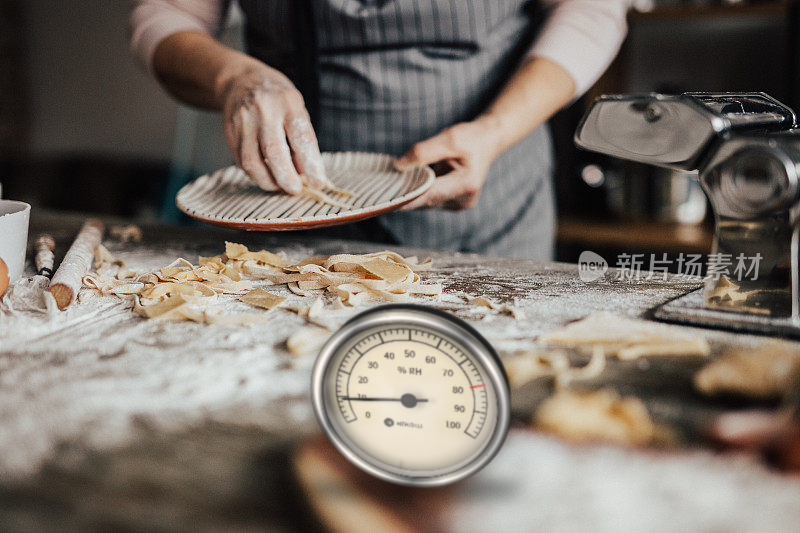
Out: 10
